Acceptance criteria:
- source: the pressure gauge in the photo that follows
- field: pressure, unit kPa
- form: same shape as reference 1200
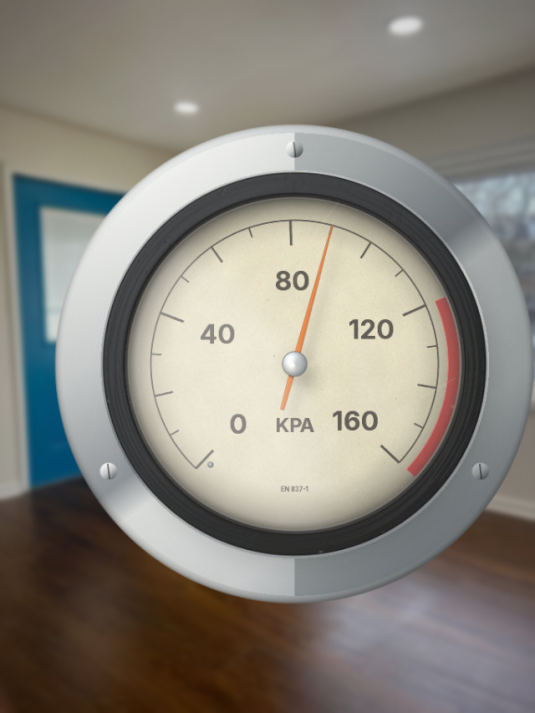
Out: 90
